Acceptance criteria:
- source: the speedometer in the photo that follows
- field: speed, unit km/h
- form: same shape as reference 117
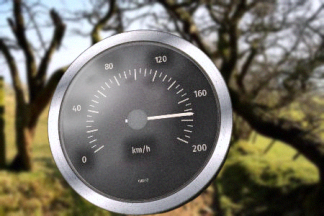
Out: 175
